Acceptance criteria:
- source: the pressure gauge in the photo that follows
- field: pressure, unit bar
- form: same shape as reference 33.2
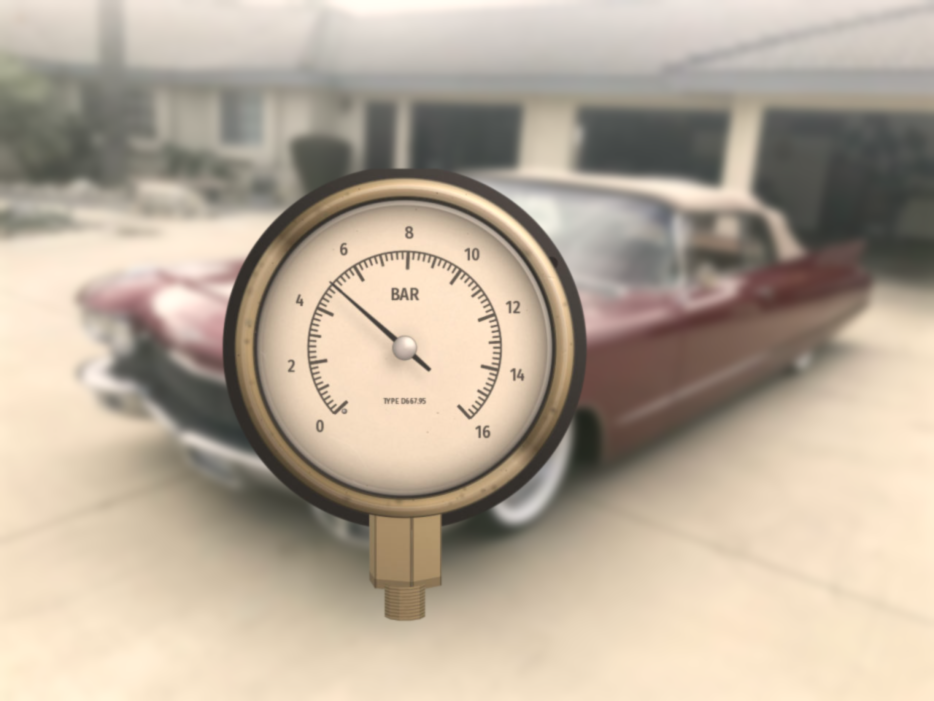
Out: 5
